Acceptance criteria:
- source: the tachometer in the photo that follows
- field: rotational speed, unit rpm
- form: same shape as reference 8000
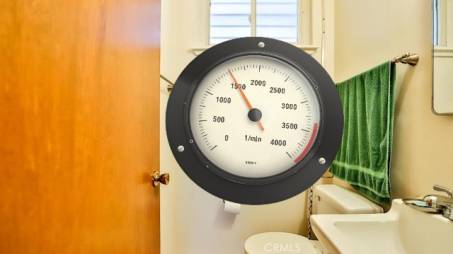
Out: 1500
